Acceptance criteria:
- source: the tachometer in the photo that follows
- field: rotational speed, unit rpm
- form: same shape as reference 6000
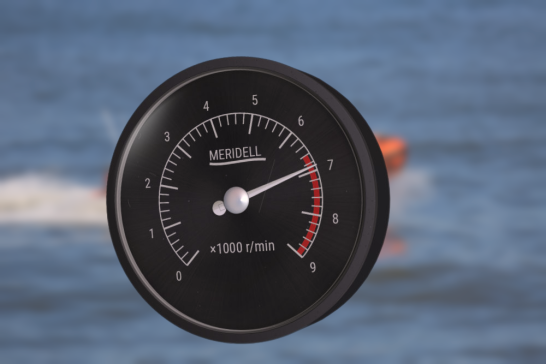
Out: 6900
